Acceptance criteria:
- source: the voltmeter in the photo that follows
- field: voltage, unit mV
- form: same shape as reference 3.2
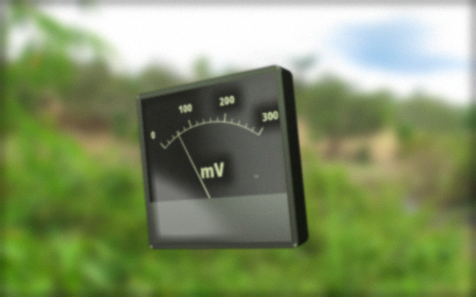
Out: 60
